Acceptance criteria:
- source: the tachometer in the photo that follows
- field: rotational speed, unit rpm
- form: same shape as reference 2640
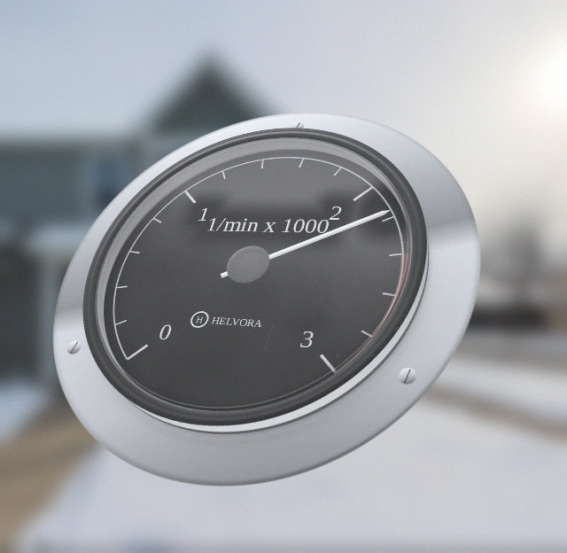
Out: 2200
